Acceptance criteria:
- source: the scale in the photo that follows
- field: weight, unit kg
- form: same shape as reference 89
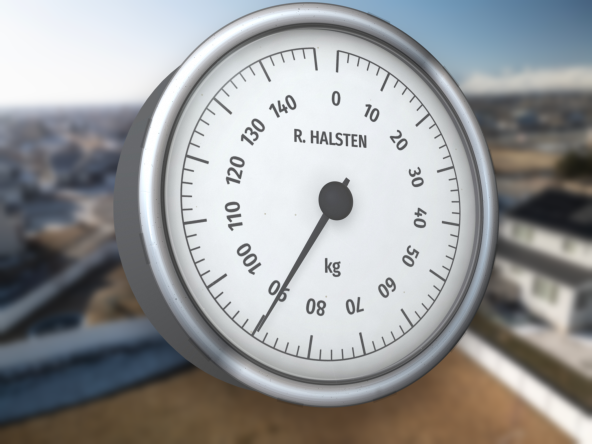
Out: 90
